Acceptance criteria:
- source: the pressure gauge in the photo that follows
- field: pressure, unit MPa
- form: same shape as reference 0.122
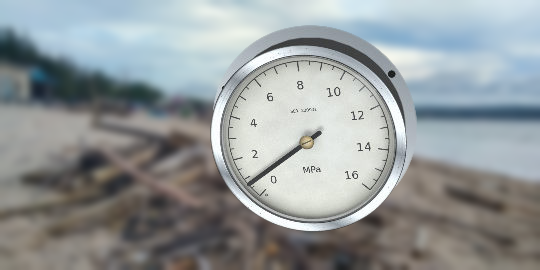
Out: 0.75
